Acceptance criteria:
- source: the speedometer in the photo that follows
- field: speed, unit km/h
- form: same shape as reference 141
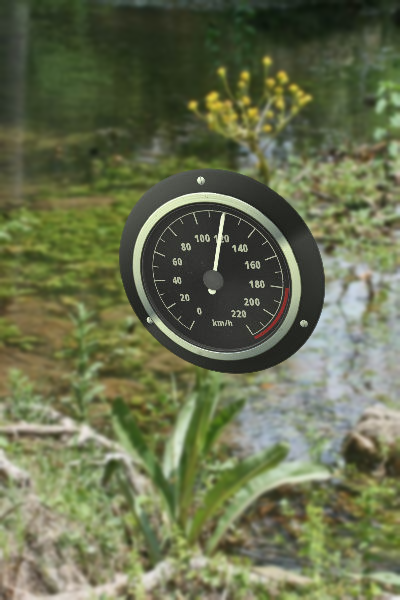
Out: 120
